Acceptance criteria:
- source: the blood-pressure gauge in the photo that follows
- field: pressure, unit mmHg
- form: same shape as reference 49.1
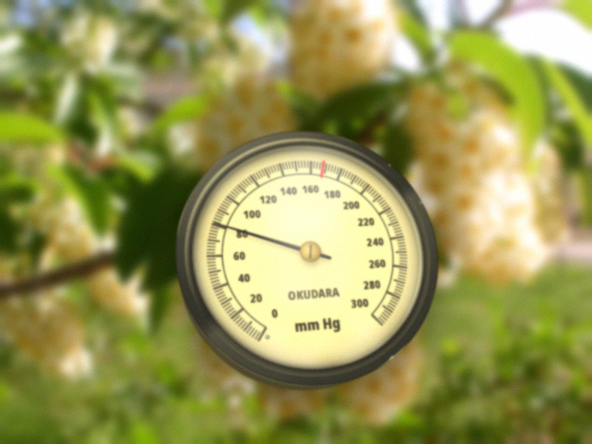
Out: 80
